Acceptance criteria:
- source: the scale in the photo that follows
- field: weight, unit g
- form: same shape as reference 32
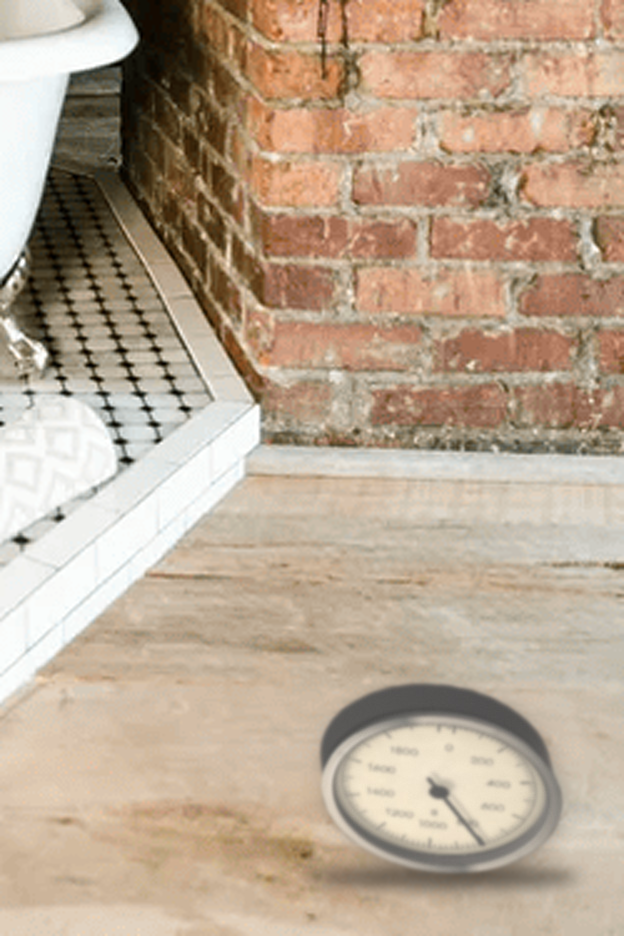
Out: 800
